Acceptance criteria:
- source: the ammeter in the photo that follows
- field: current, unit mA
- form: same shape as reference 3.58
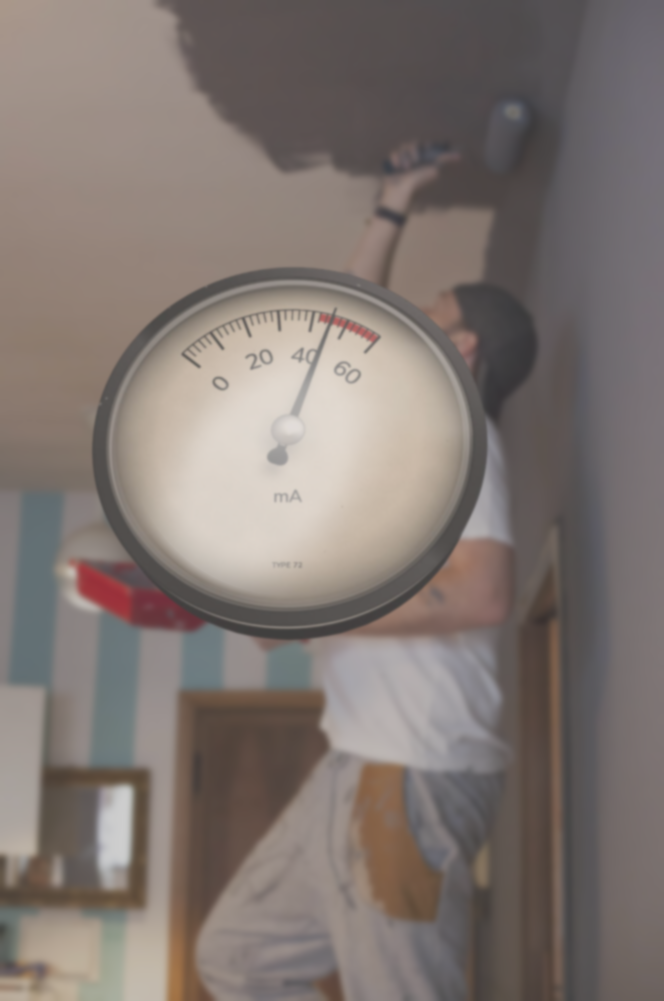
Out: 46
